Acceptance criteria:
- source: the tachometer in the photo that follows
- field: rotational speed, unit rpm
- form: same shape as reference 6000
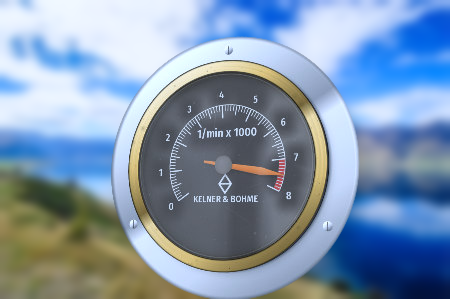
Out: 7500
